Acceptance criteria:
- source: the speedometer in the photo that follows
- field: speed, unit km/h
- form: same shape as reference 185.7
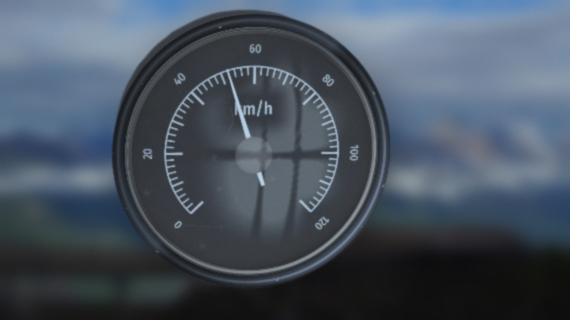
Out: 52
